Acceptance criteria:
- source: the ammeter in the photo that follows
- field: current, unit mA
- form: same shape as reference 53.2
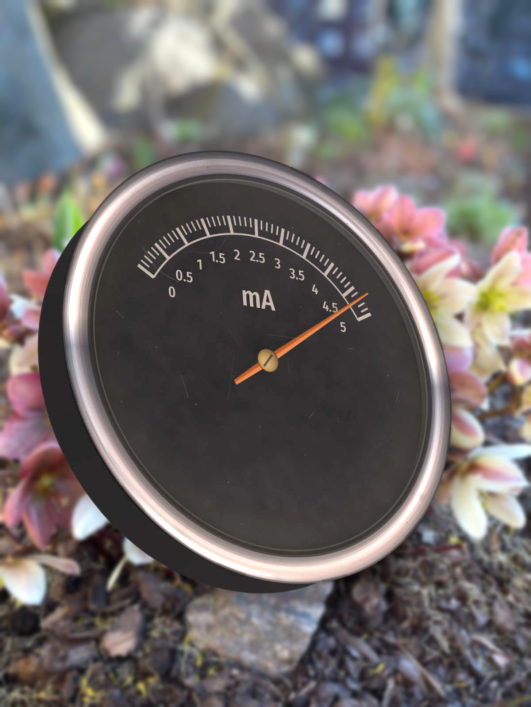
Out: 4.7
